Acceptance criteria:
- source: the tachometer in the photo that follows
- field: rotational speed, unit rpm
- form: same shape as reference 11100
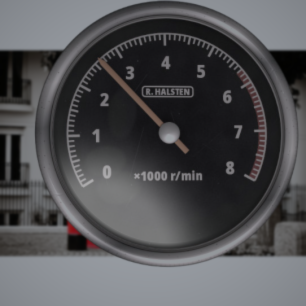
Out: 2600
